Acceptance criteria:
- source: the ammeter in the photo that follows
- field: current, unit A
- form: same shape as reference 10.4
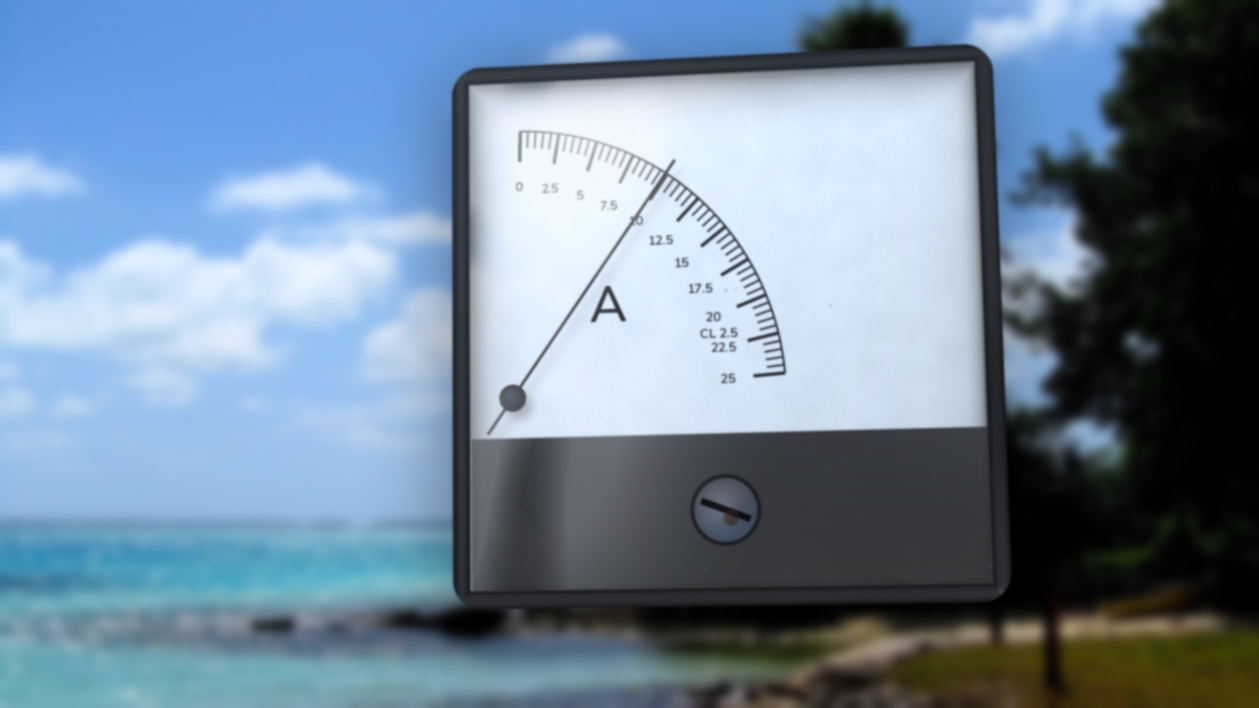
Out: 10
